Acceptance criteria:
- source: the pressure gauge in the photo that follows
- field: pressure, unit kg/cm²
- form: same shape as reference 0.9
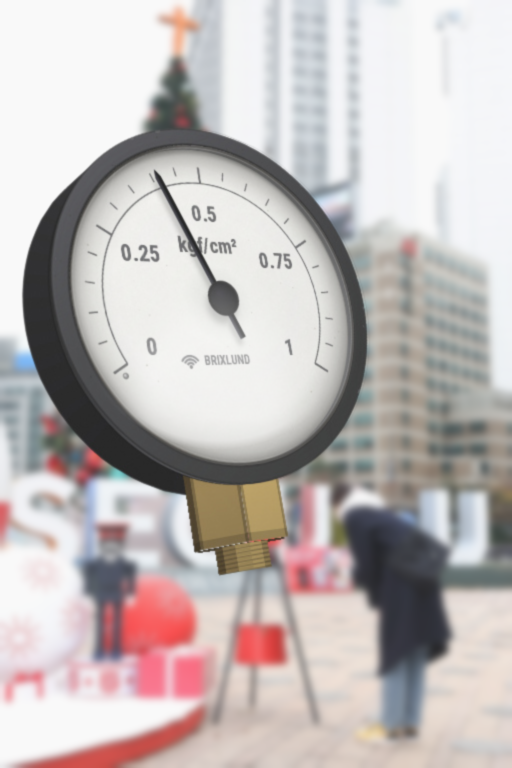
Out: 0.4
